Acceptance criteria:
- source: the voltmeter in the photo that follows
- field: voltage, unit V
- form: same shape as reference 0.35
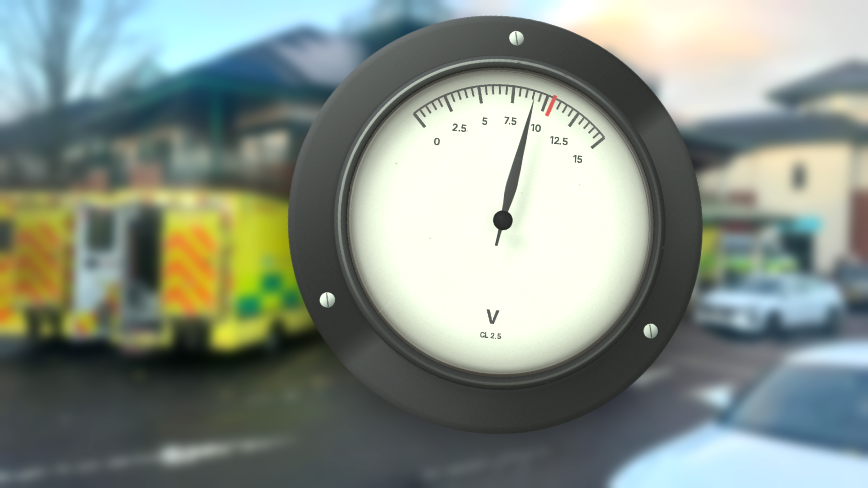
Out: 9
